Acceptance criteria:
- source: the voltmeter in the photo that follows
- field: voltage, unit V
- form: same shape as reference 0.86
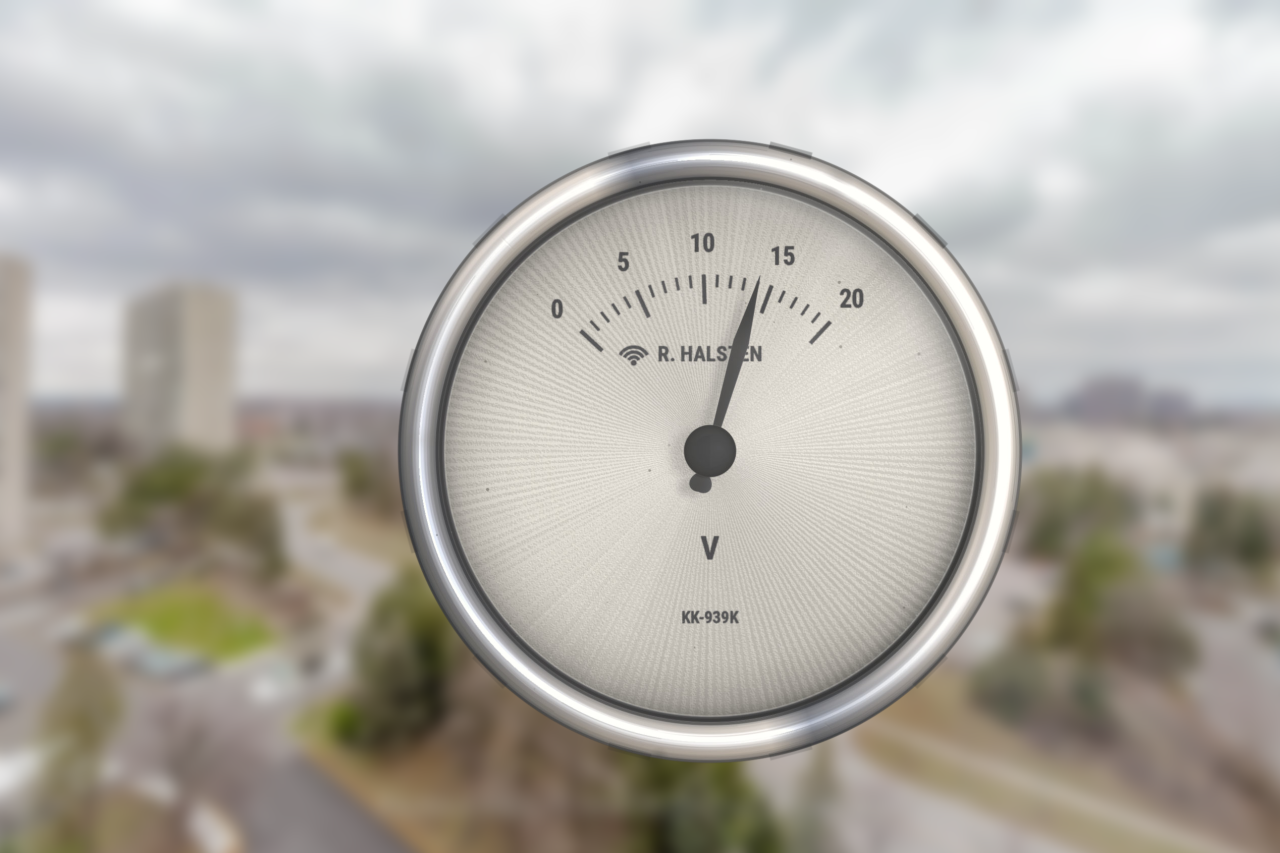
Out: 14
